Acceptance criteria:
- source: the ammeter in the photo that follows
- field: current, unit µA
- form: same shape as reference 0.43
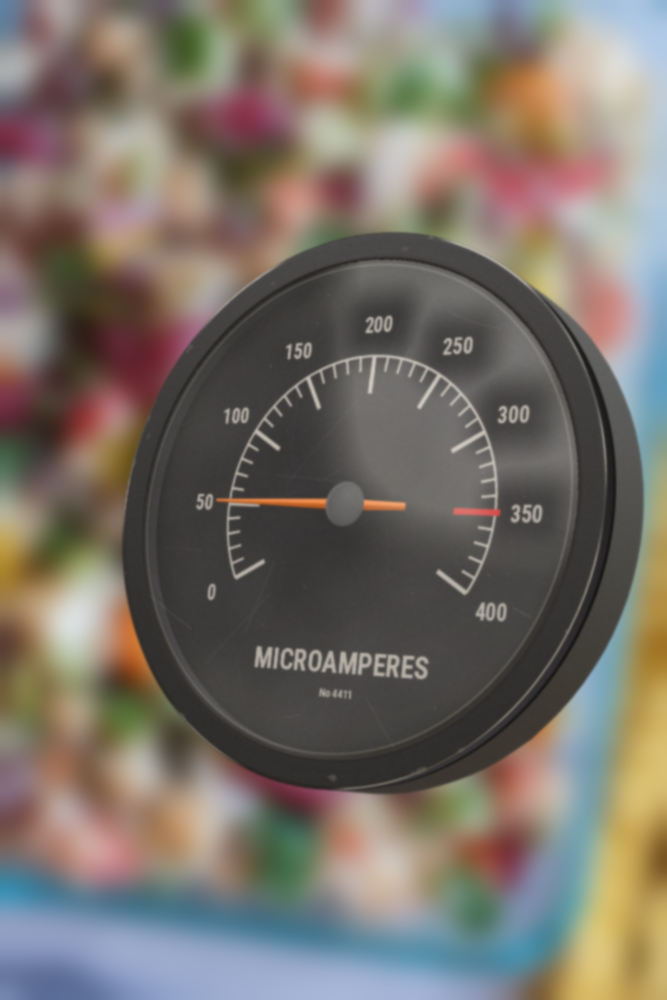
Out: 50
